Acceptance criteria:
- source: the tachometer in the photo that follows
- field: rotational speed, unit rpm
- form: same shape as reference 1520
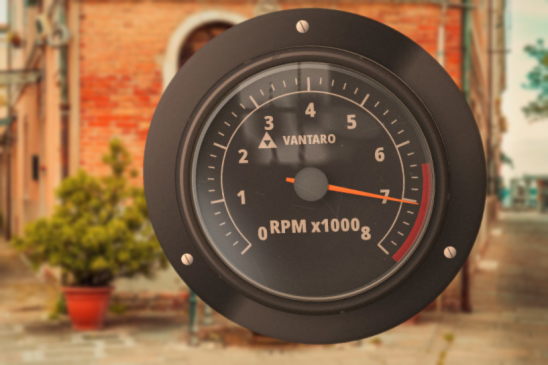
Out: 7000
